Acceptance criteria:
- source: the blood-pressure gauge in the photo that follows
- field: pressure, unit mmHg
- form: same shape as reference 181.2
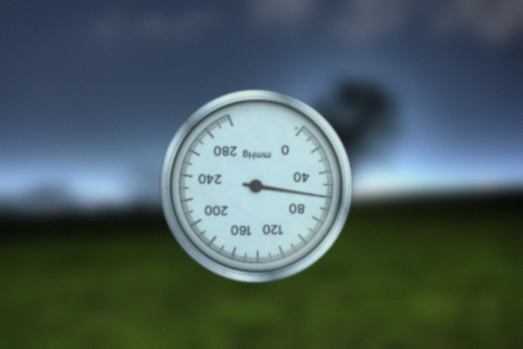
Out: 60
